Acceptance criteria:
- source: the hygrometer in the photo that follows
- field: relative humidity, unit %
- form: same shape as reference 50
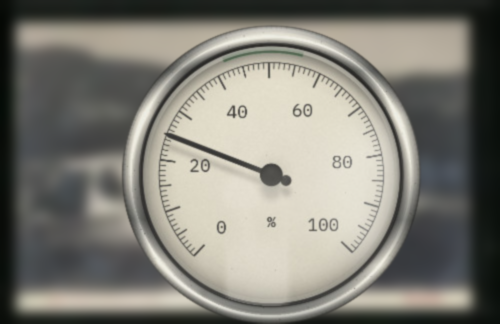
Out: 25
